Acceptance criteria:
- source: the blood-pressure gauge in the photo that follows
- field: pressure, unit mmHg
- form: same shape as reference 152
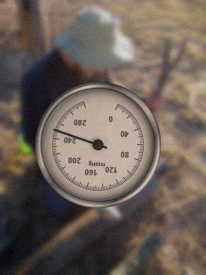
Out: 250
